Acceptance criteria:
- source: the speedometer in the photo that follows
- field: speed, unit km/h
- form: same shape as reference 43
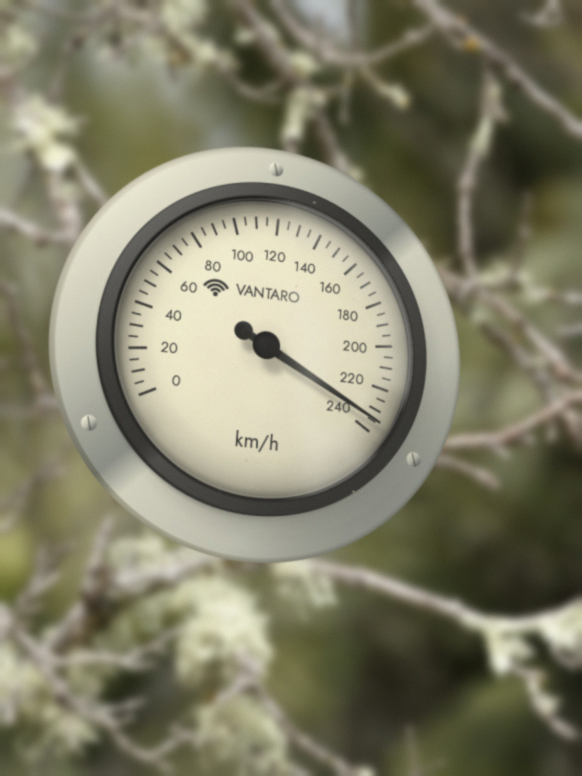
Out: 235
